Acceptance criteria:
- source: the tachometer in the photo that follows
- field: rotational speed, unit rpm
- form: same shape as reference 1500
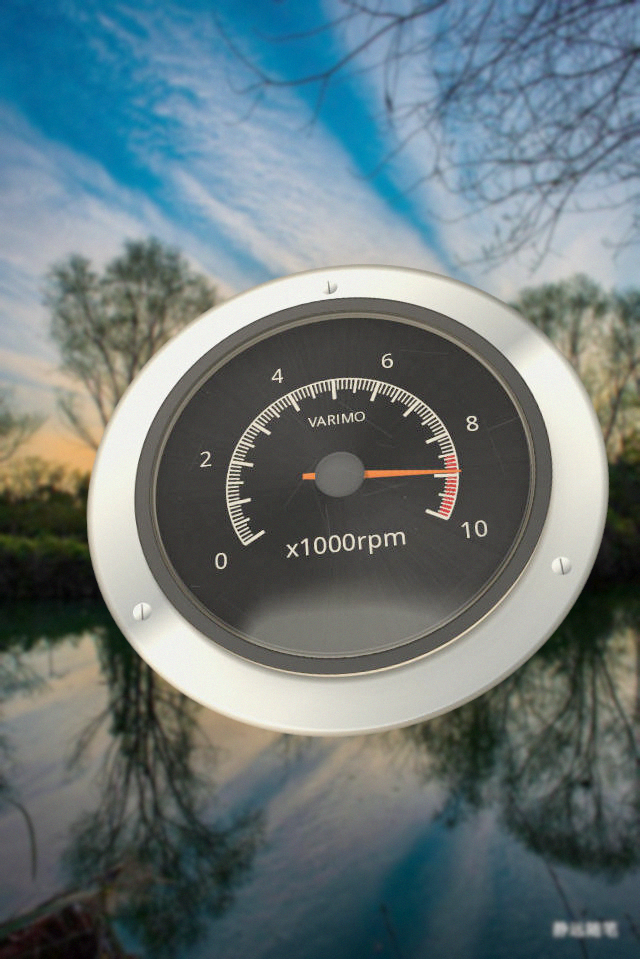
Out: 9000
